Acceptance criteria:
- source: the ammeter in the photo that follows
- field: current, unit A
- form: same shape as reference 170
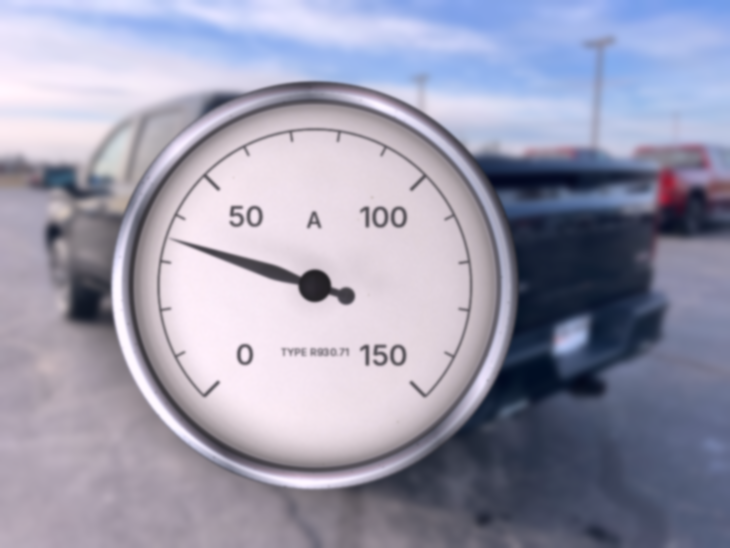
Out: 35
